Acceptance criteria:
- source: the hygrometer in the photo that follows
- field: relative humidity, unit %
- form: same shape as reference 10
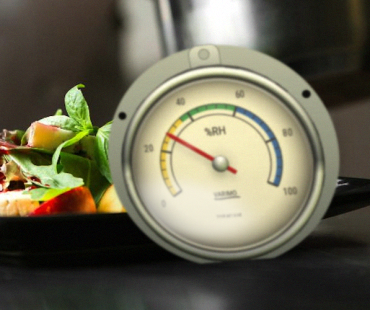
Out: 28
